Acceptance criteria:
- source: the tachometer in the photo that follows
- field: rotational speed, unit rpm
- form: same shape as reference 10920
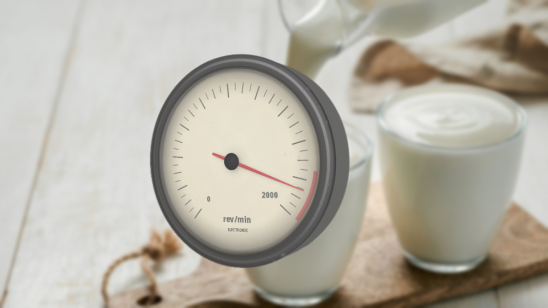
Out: 1850
